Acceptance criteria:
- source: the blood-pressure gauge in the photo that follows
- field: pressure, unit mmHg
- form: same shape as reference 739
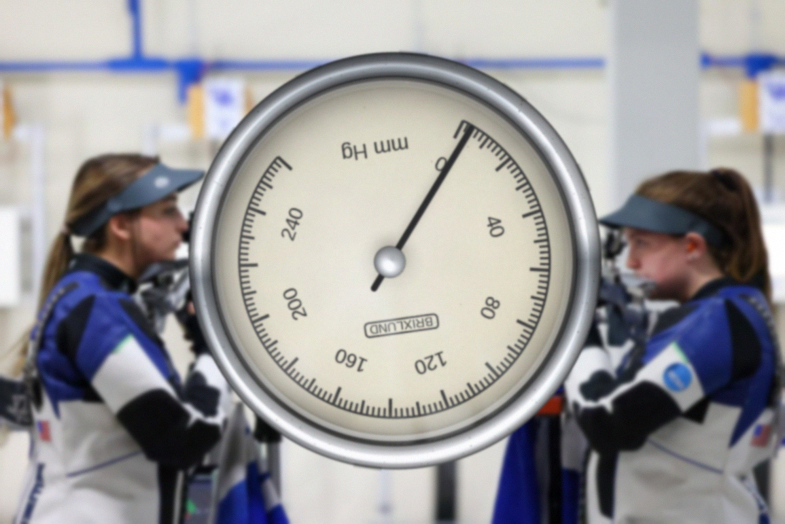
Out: 4
